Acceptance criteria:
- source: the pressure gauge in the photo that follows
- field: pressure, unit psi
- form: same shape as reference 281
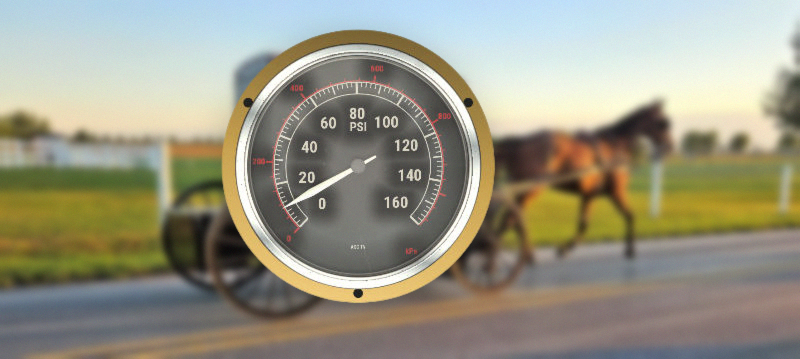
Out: 10
